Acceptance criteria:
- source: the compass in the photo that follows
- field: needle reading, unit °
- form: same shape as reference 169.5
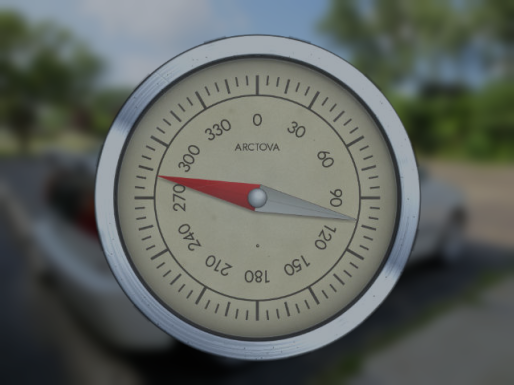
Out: 282.5
